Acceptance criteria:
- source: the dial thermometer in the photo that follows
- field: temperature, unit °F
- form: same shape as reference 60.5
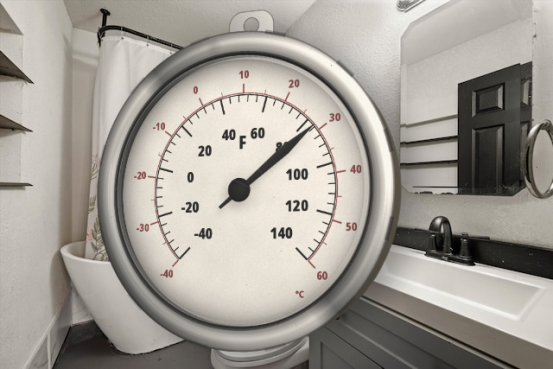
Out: 84
